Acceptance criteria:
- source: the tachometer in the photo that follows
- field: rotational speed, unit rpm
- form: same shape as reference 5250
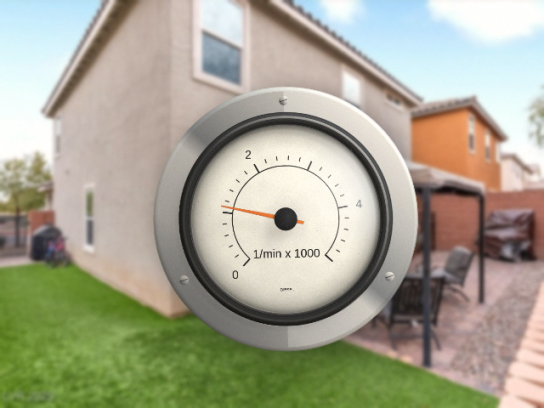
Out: 1100
